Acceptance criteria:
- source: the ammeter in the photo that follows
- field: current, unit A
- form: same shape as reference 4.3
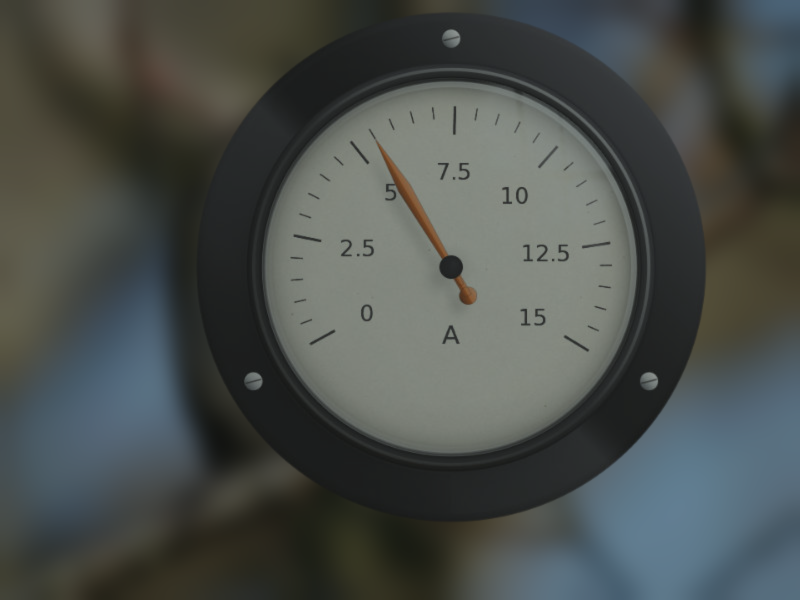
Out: 5.5
